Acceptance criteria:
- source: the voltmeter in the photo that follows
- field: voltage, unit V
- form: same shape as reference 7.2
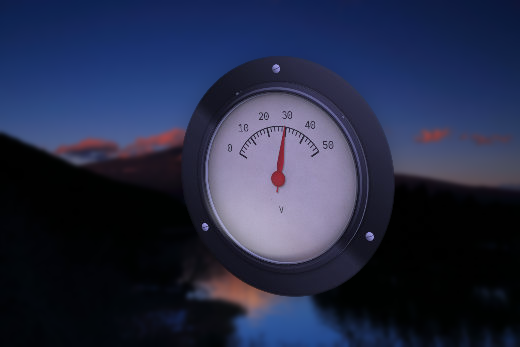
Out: 30
